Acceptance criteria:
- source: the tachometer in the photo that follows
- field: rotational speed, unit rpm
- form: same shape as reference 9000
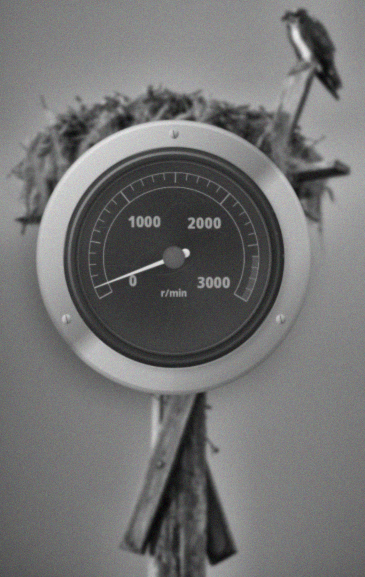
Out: 100
